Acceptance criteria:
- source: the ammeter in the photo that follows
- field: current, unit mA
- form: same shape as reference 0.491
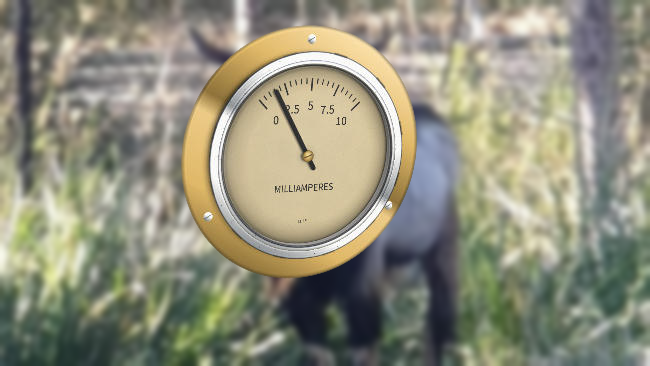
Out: 1.5
